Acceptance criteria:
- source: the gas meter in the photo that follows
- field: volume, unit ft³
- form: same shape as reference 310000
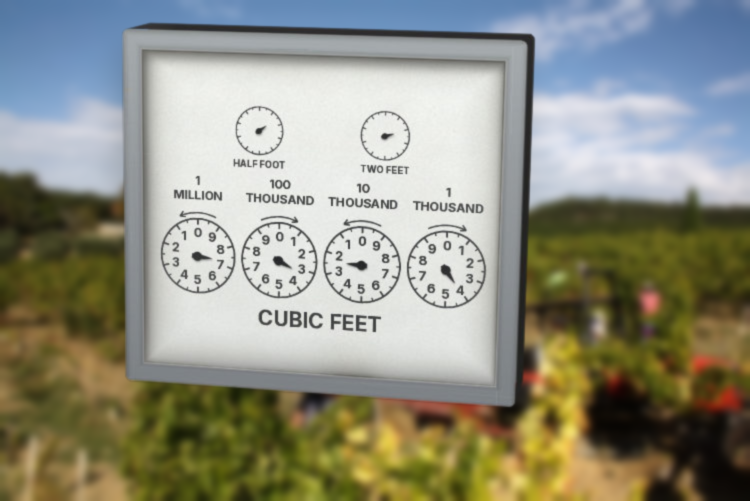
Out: 732400
